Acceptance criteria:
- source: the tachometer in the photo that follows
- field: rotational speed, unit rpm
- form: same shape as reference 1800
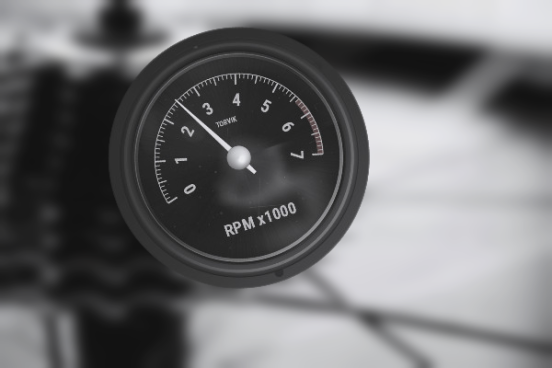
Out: 2500
